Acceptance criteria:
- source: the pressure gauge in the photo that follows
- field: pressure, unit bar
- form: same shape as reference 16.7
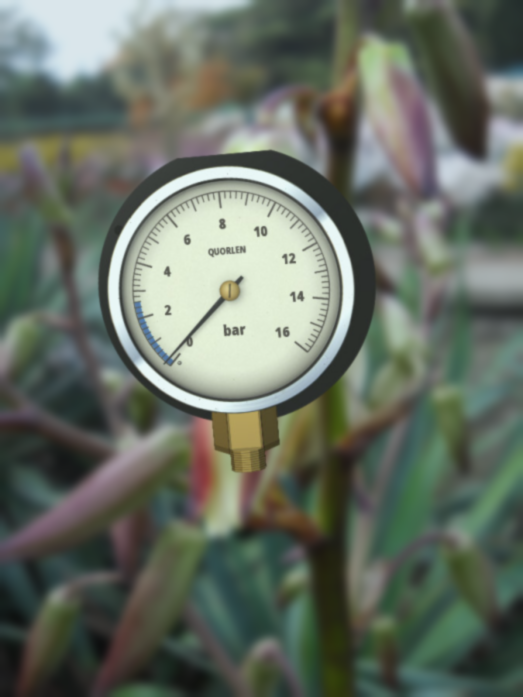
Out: 0.2
